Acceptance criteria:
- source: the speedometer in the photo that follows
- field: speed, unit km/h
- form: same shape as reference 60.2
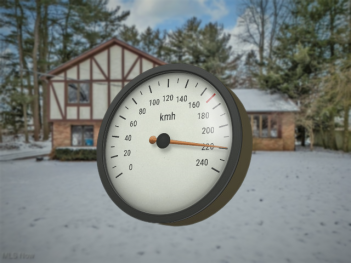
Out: 220
